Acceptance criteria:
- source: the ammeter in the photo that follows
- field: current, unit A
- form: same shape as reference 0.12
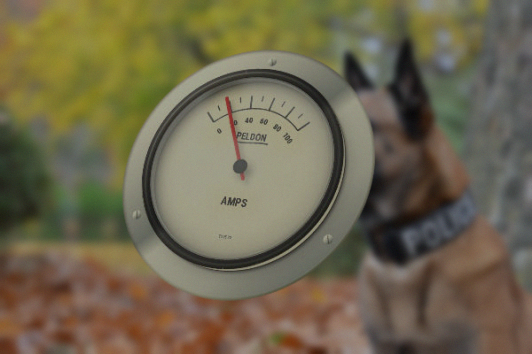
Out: 20
